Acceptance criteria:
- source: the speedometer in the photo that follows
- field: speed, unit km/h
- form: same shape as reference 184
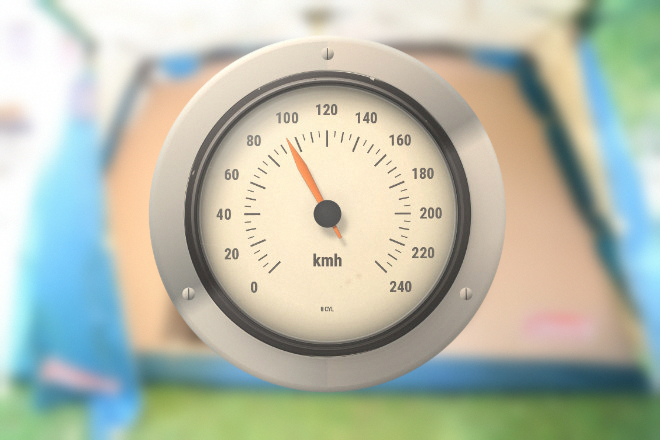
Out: 95
